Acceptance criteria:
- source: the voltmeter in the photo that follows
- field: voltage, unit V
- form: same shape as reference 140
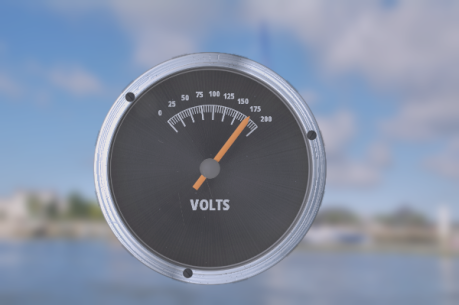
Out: 175
